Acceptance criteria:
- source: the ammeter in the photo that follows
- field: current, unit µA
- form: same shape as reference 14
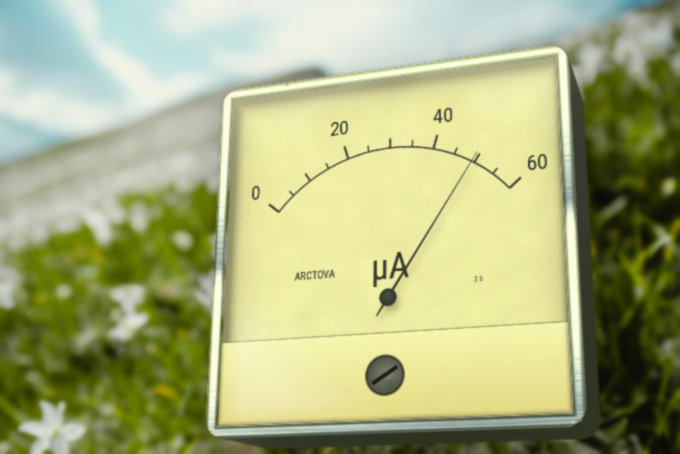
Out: 50
